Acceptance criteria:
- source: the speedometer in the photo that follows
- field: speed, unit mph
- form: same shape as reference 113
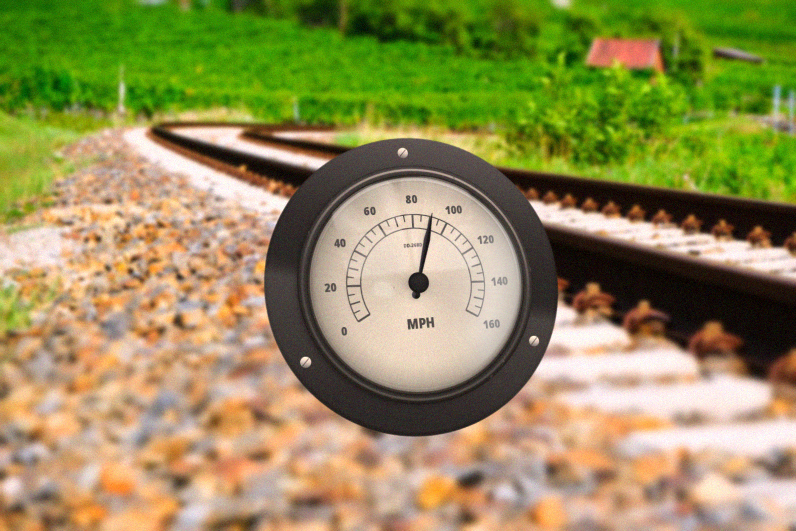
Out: 90
